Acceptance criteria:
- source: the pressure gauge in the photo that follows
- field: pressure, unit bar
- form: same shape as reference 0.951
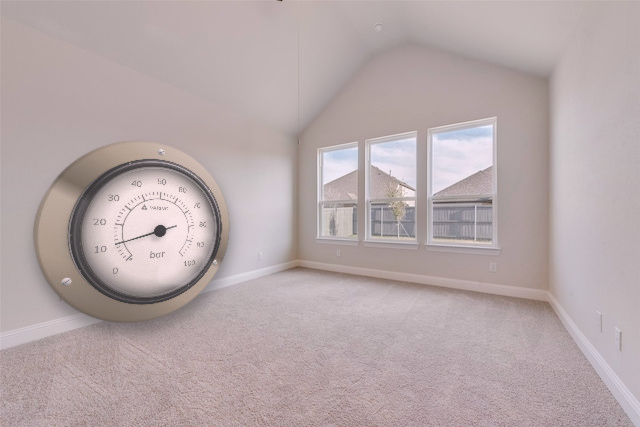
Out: 10
